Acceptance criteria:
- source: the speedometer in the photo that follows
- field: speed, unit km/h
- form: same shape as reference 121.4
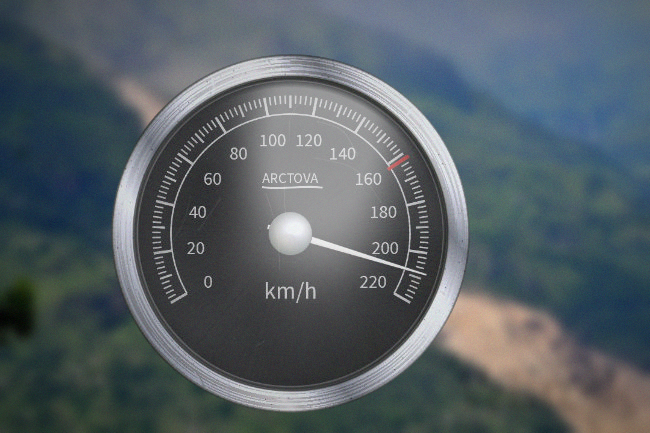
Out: 208
